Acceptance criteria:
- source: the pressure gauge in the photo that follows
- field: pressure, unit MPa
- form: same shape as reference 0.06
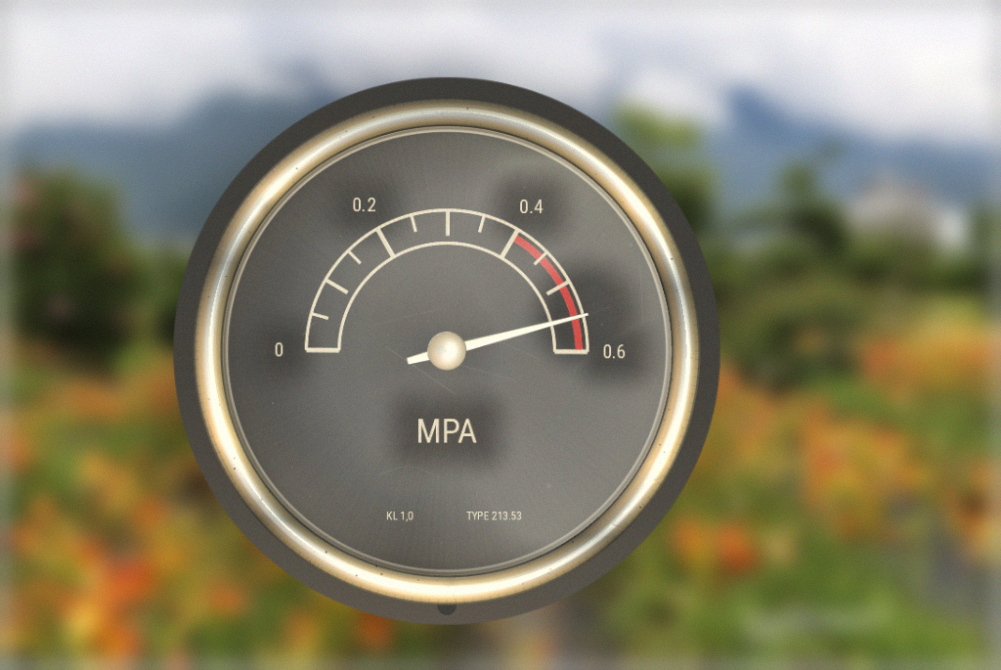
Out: 0.55
